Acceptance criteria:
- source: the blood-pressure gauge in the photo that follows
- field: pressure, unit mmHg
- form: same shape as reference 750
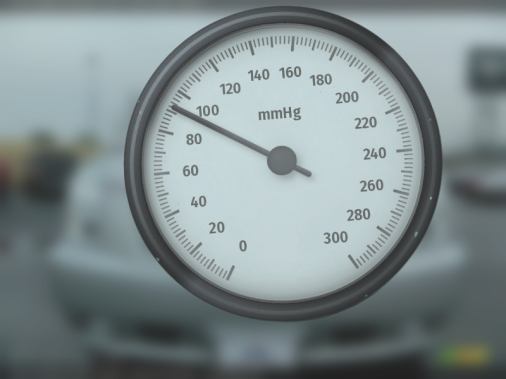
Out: 92
